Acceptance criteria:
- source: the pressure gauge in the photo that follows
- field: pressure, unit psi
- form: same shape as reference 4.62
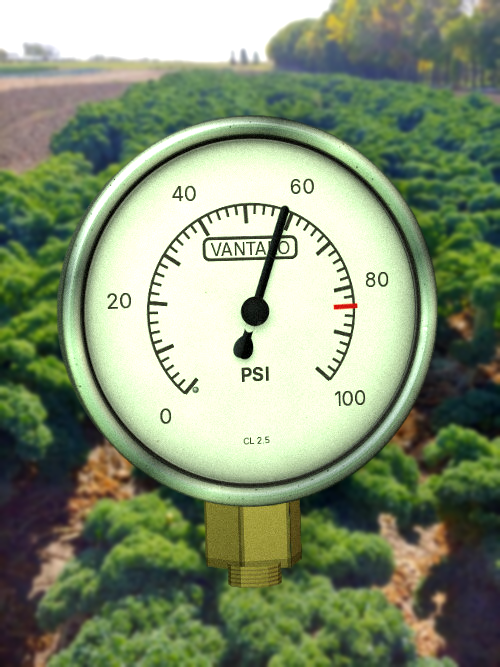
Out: 58
